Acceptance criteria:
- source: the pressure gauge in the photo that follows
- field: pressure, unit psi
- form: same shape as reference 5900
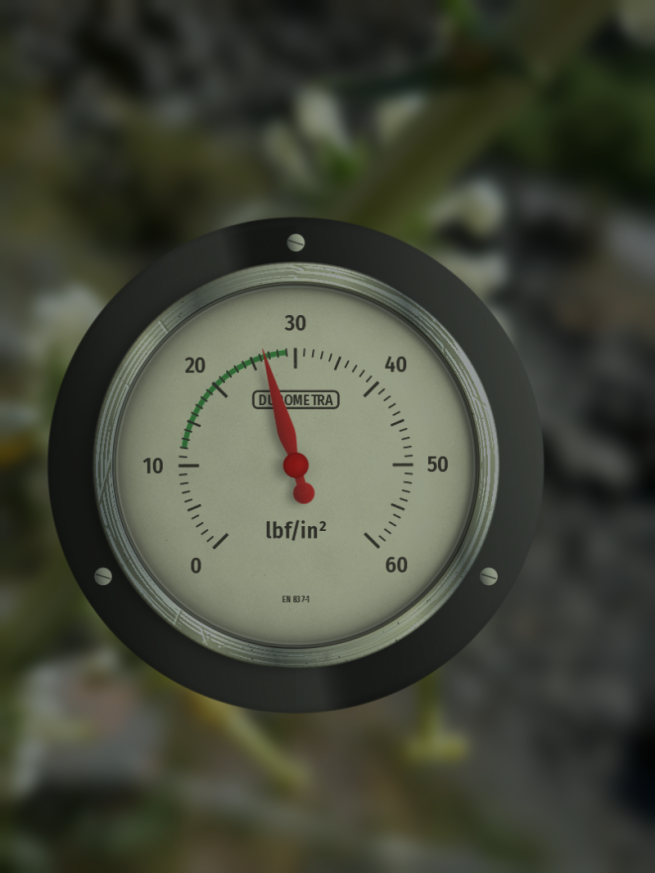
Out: 26.5
